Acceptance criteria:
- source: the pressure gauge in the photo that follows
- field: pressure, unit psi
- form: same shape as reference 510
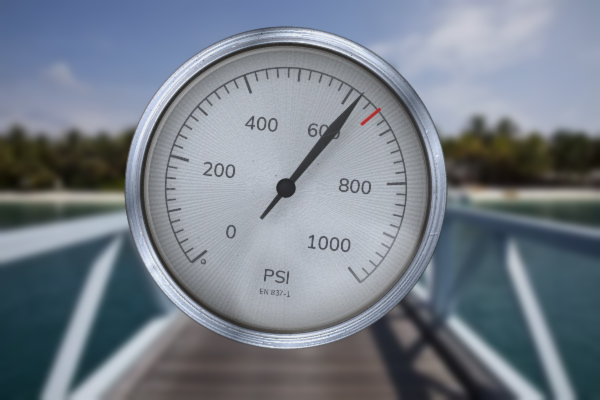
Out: 620
